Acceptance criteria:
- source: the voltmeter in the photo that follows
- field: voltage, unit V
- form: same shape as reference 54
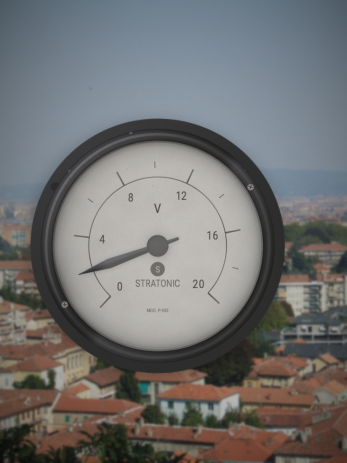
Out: 2
